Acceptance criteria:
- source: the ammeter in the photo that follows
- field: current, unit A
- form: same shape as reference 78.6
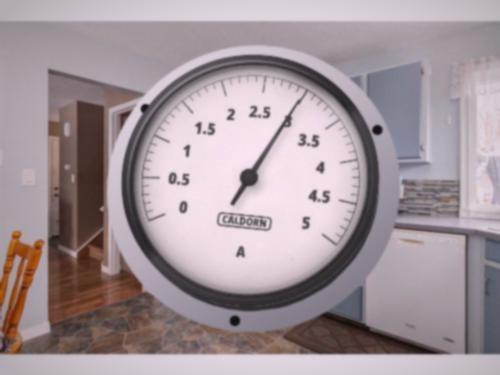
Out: 3
